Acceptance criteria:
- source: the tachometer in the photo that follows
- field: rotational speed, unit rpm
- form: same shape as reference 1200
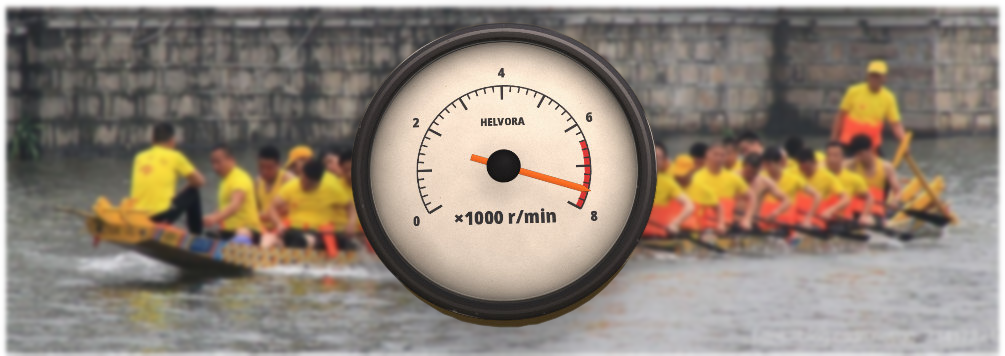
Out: 7600
